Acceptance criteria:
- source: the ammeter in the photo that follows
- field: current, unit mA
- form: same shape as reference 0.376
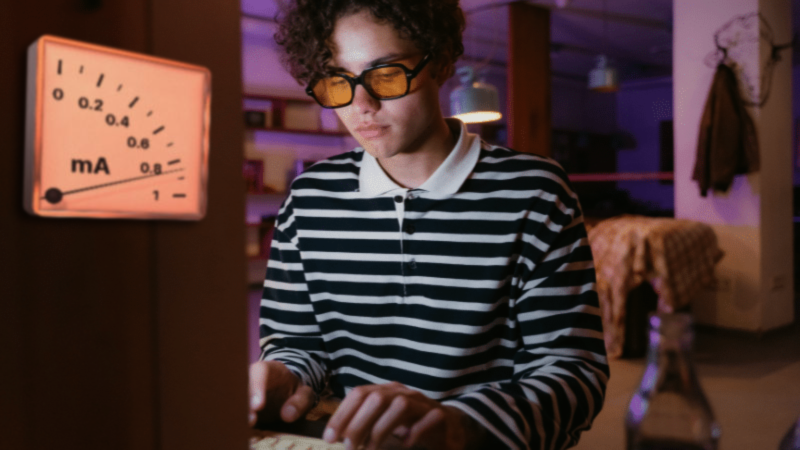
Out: 0.85
